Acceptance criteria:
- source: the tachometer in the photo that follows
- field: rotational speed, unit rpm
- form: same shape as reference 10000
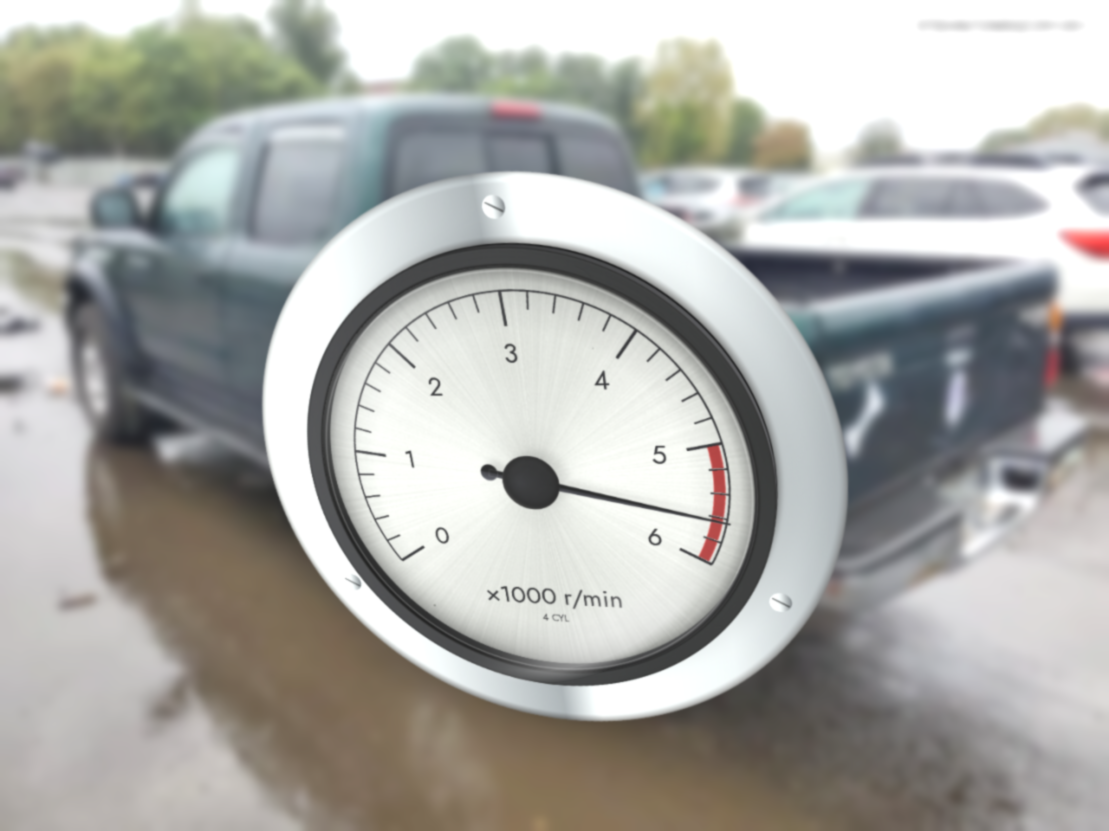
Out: 5600
